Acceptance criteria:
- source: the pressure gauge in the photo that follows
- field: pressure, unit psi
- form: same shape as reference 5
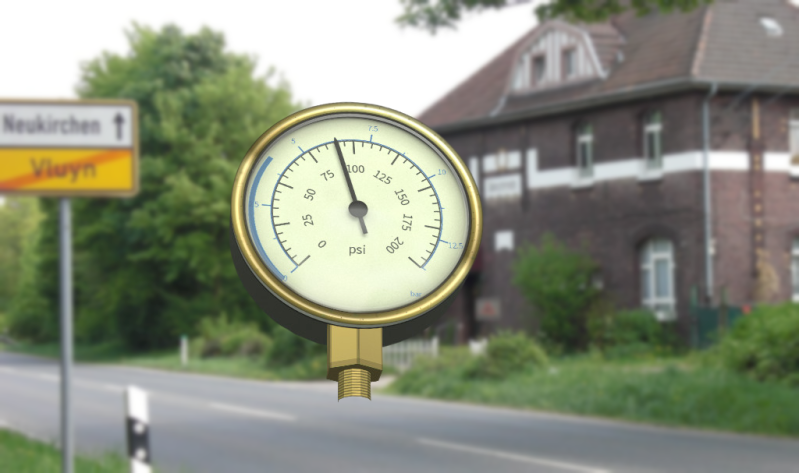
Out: 90
